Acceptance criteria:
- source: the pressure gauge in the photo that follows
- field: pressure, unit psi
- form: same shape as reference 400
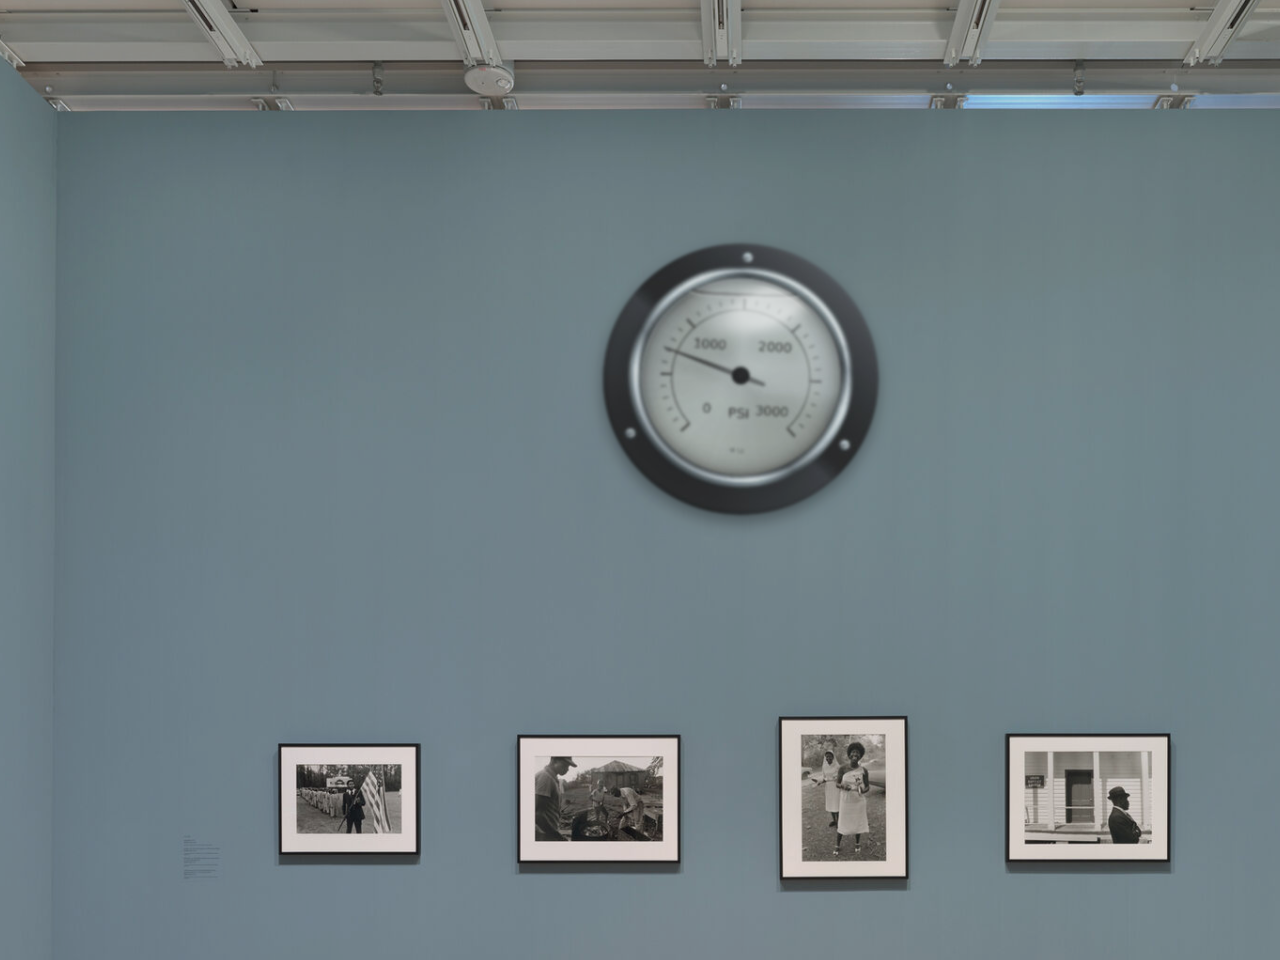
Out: 700
